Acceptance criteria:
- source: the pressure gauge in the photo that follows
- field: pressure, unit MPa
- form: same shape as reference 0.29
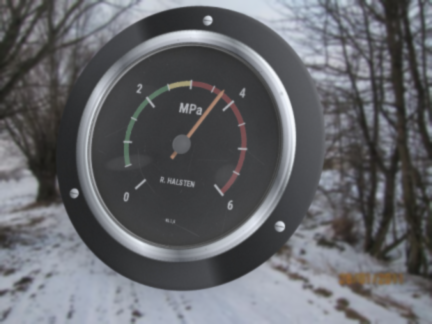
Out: 3.75
